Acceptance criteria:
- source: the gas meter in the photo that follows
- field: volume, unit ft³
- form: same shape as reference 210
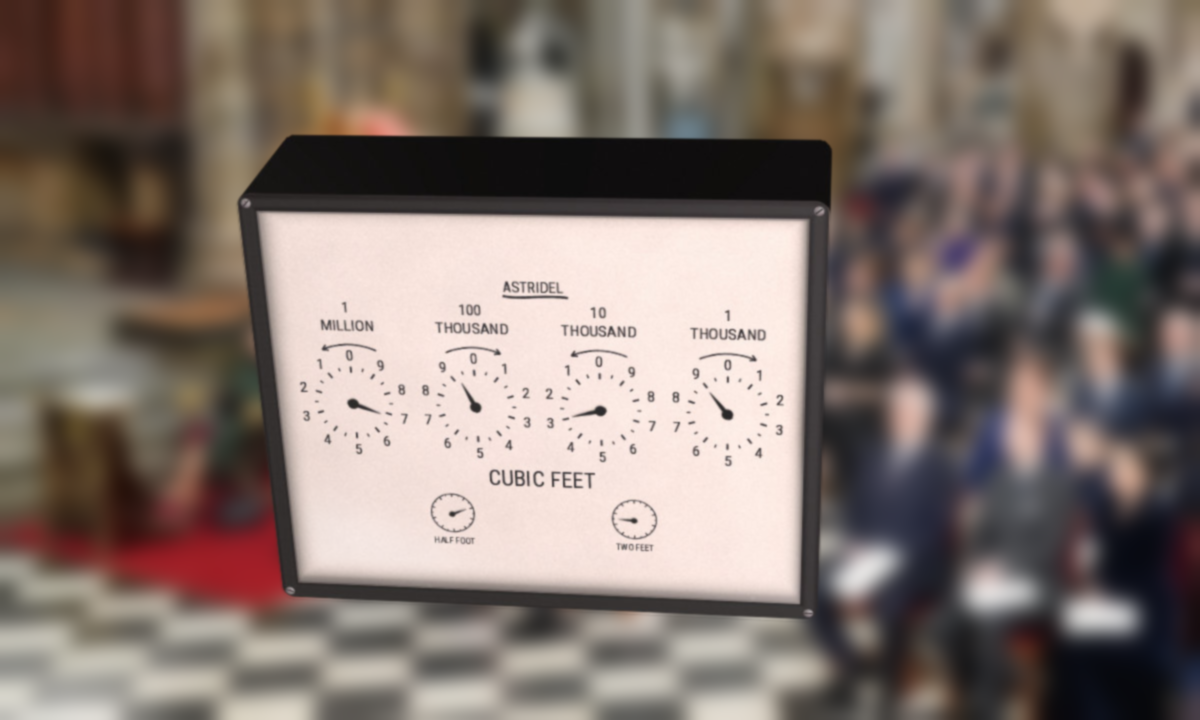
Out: 692900
